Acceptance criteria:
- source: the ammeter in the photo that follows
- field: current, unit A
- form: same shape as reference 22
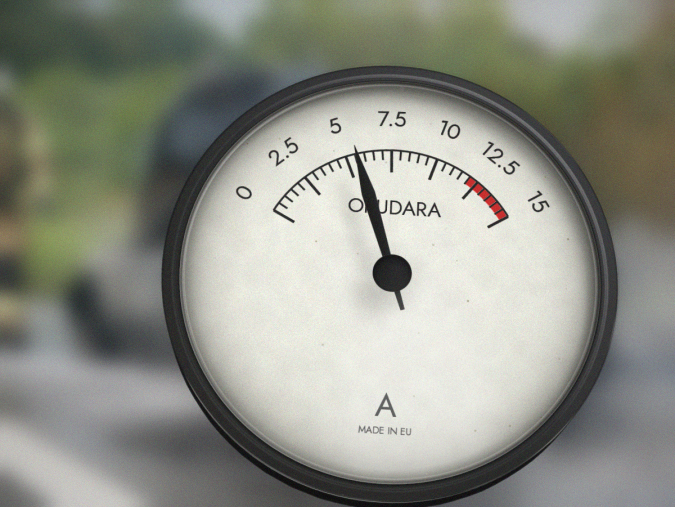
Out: 5.5
